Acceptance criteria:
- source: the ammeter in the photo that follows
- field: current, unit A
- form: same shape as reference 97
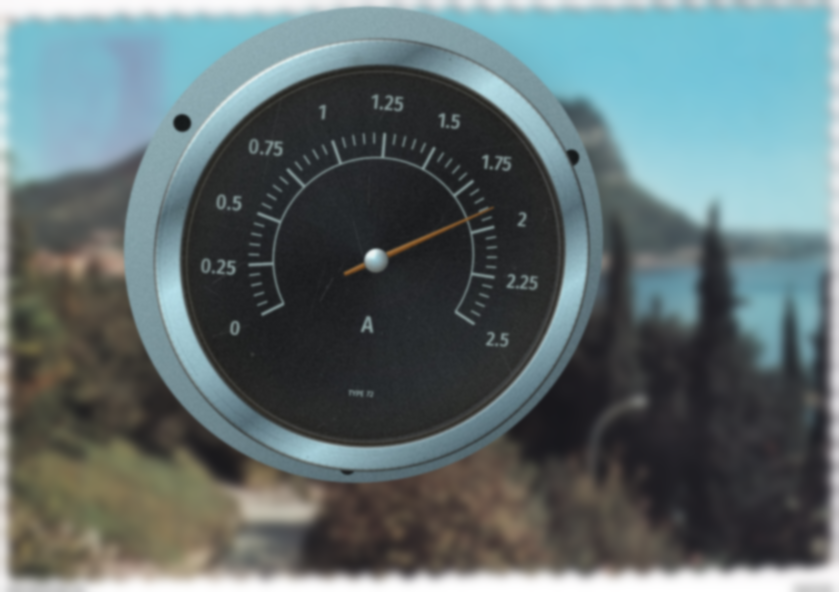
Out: 1.9
